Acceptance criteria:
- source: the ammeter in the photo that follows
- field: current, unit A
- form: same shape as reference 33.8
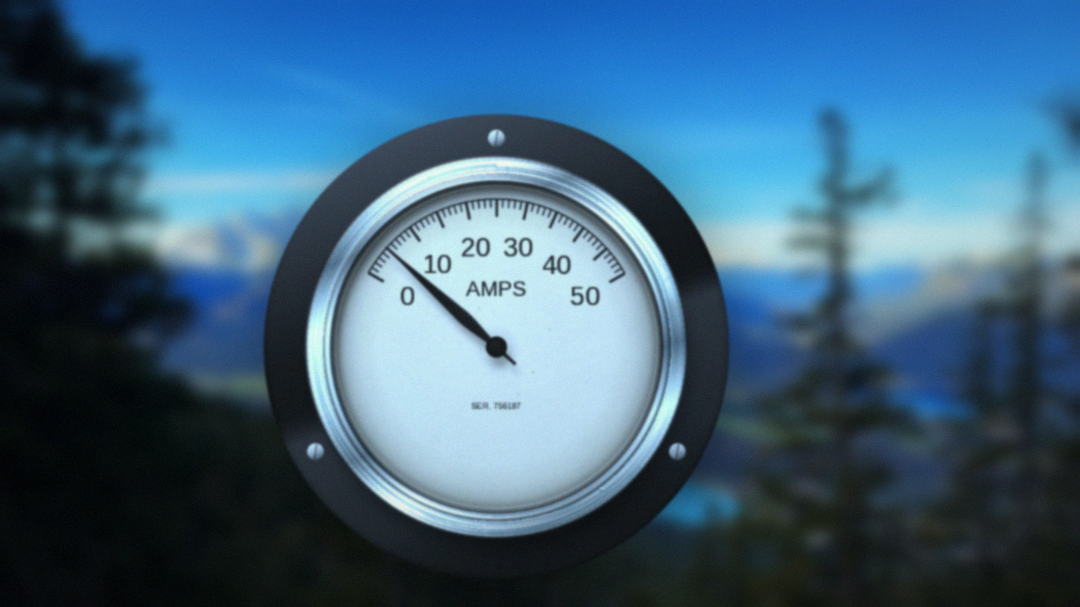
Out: 5
